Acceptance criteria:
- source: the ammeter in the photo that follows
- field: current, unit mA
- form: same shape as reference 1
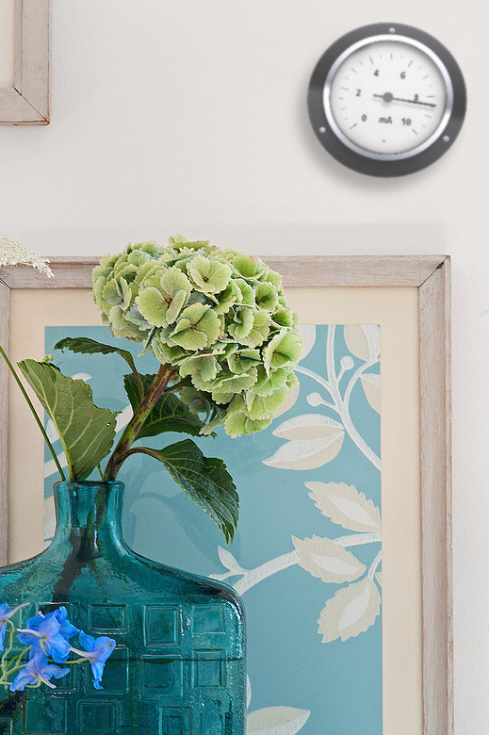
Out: 8.5
